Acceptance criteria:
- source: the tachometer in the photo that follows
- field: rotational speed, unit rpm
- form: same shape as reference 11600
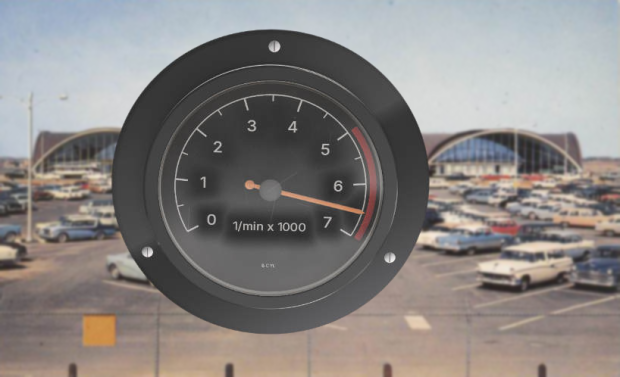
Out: 6500
